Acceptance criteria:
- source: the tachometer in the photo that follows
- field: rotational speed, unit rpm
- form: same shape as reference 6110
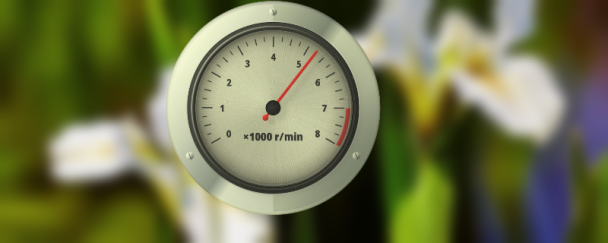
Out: 5250
